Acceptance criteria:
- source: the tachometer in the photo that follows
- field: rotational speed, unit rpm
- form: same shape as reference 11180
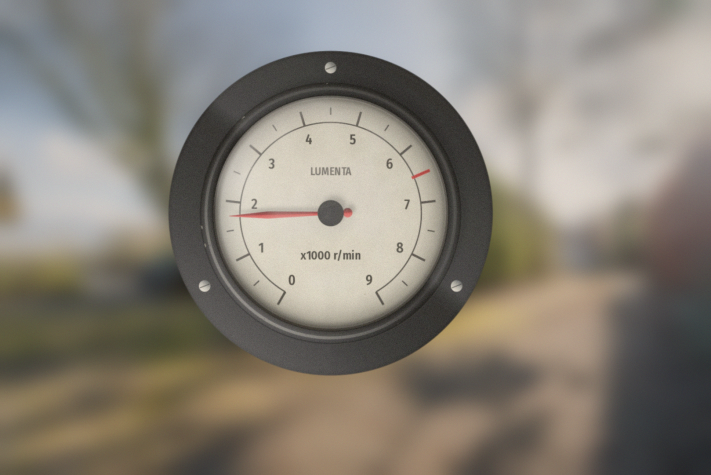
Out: 1750
